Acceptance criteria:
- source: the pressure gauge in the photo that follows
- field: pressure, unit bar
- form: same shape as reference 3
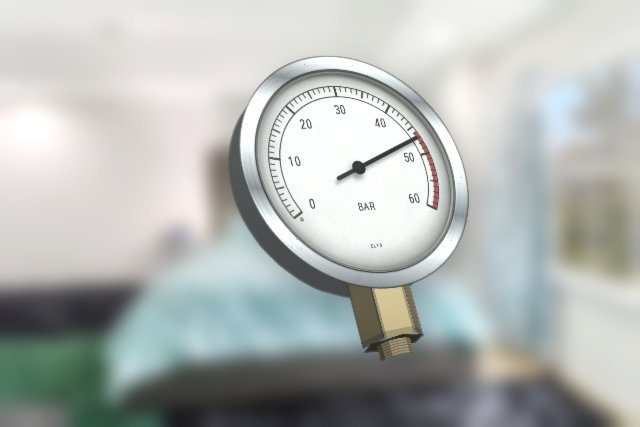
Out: 47
